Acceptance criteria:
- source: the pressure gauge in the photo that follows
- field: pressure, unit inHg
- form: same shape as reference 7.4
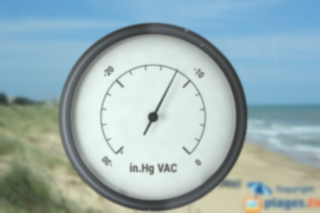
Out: -12
